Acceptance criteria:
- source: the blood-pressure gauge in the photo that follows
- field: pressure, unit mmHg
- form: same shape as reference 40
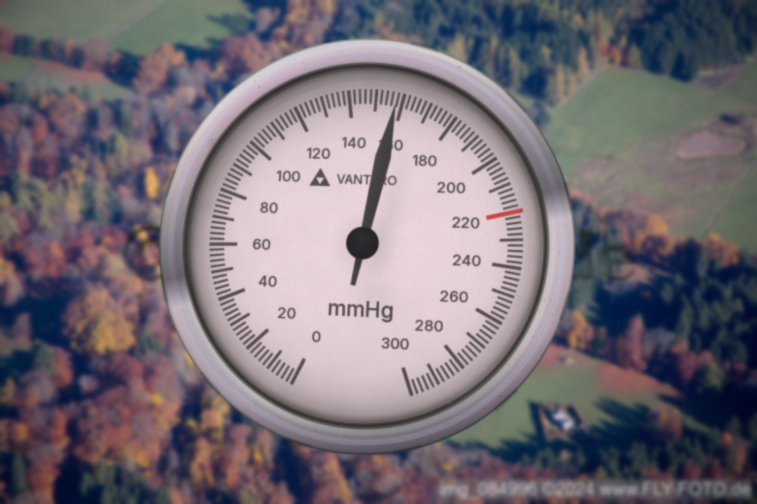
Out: 158
